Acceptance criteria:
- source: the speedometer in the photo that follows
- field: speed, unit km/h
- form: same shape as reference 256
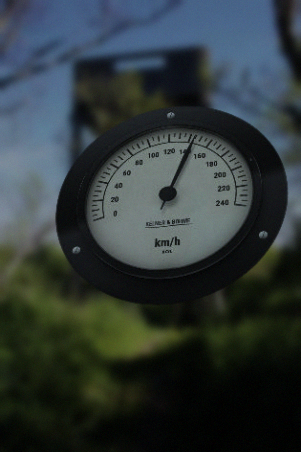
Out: 145
